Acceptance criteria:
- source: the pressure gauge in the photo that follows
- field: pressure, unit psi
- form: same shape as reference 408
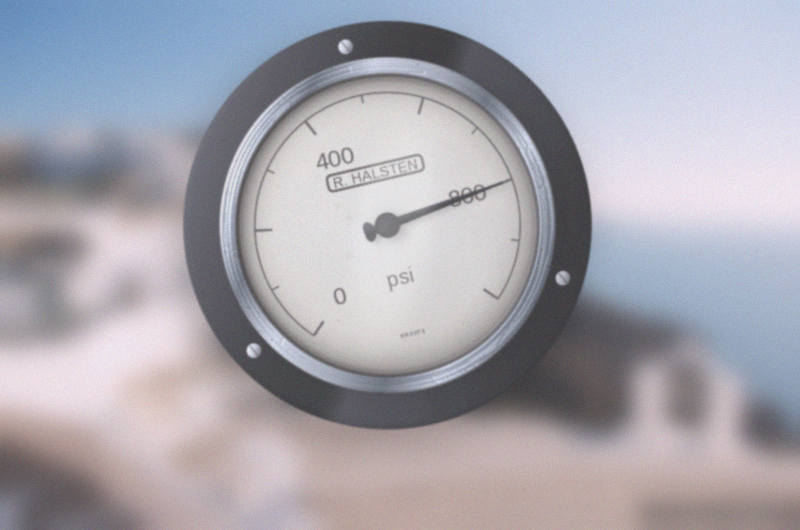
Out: 800
